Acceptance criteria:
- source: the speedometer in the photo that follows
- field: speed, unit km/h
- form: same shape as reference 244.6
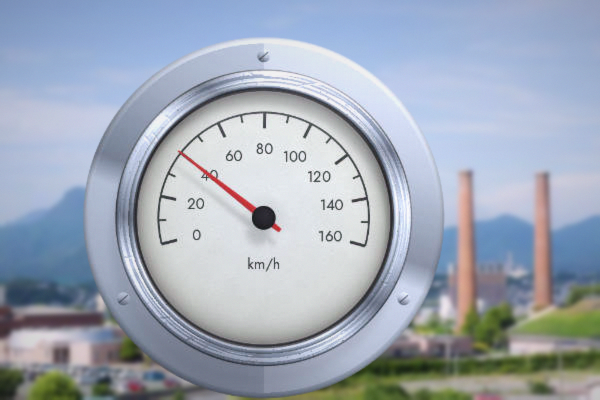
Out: 40
